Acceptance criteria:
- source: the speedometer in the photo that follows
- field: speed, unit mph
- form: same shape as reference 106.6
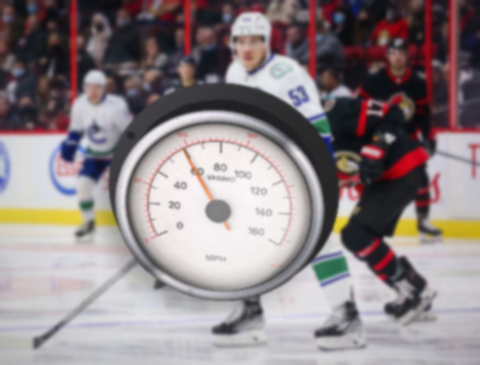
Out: 60
